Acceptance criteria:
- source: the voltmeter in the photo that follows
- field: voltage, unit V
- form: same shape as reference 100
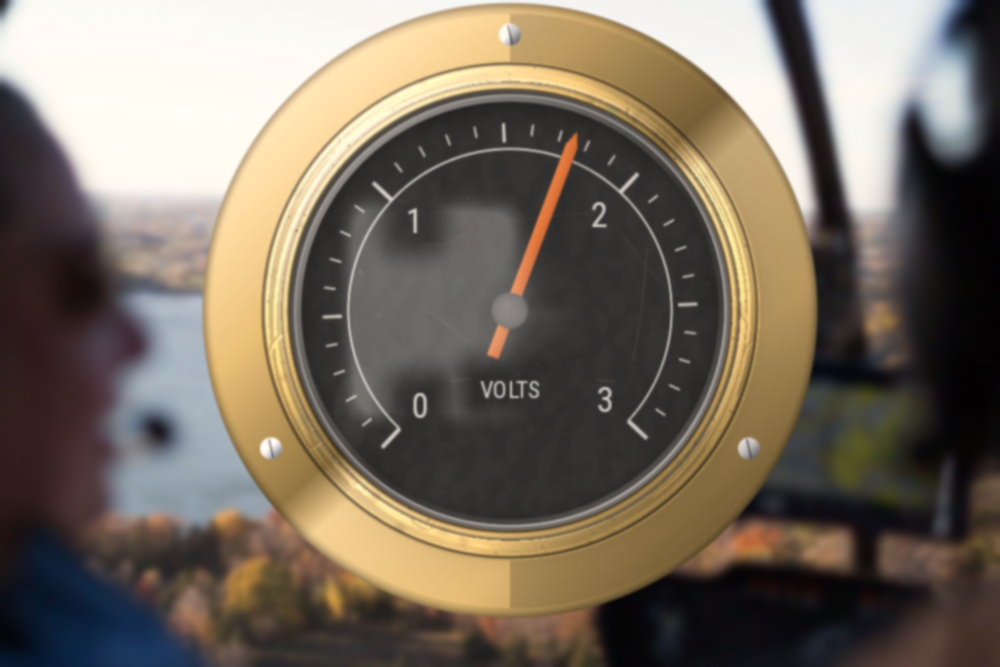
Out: 1.75
